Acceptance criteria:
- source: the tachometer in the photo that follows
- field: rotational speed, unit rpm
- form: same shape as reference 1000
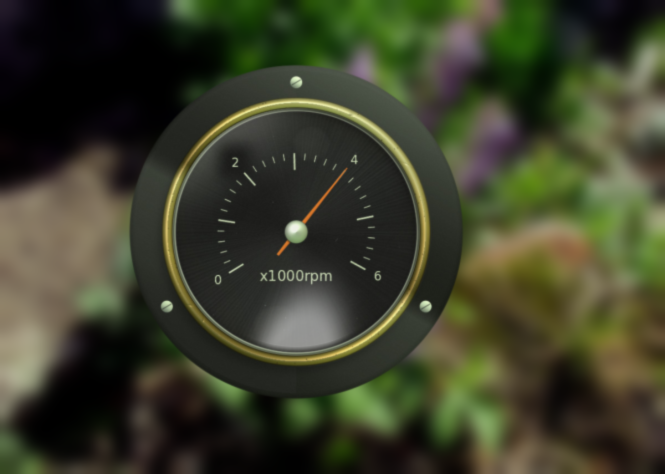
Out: 4000
